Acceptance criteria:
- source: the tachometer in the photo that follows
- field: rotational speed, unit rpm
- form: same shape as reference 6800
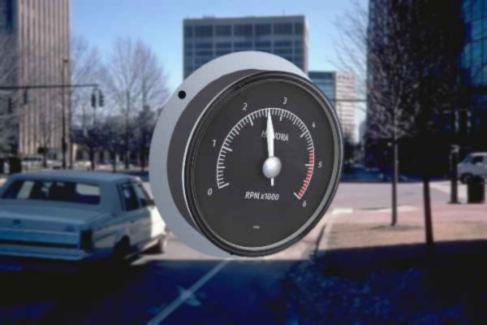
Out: 2500
